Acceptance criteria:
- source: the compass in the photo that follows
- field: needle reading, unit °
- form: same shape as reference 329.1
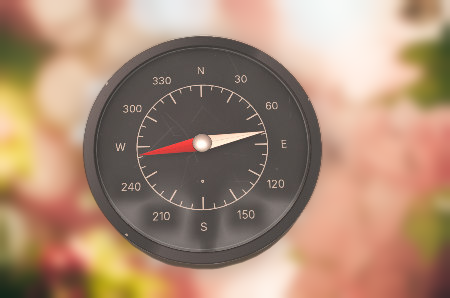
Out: 260
